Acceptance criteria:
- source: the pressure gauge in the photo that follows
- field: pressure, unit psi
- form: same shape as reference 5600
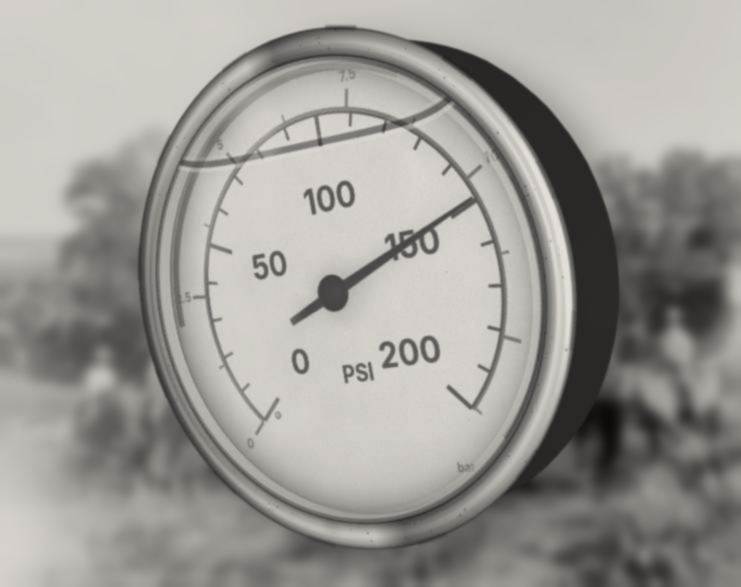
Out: 150
